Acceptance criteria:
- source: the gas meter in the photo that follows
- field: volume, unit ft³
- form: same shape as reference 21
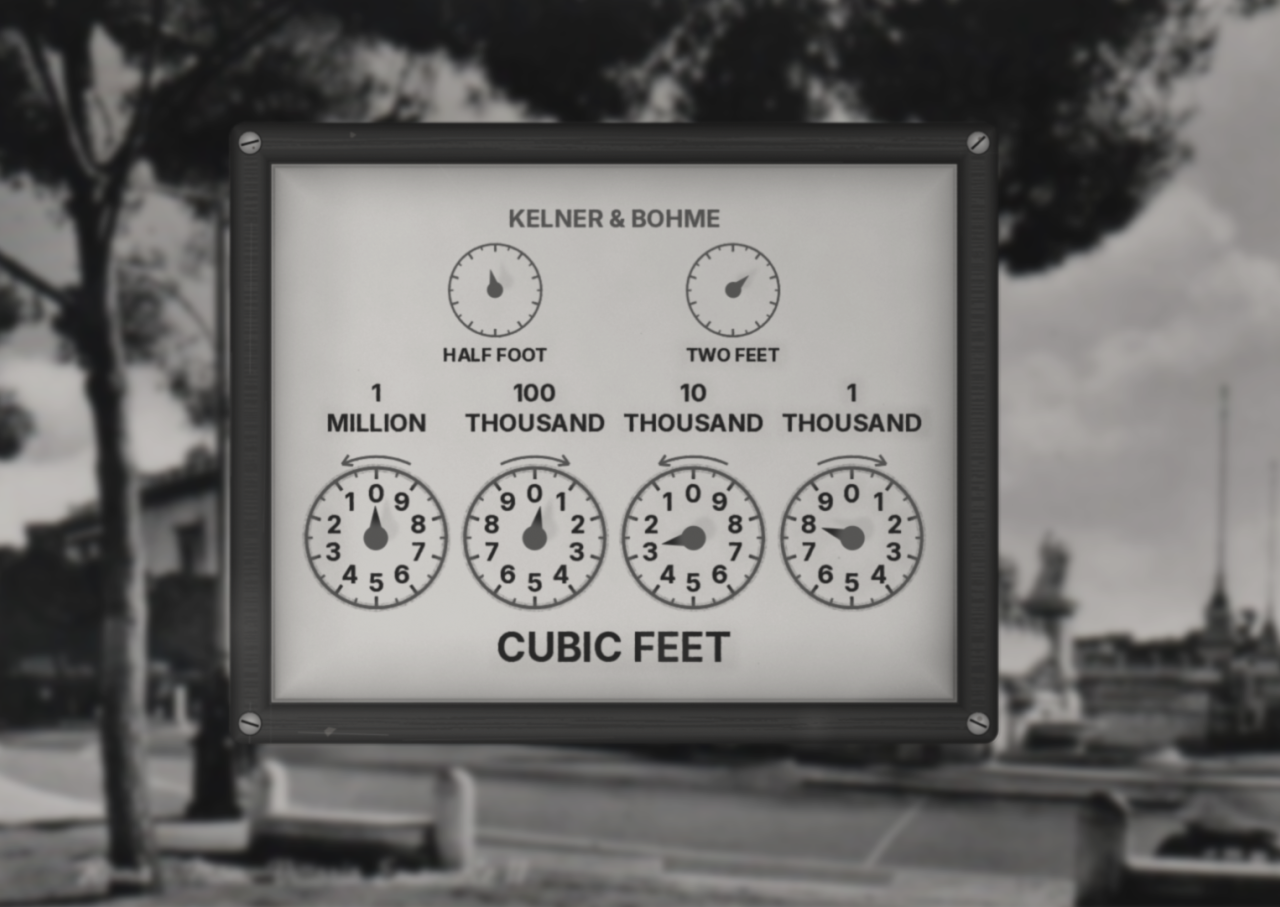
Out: 2800
